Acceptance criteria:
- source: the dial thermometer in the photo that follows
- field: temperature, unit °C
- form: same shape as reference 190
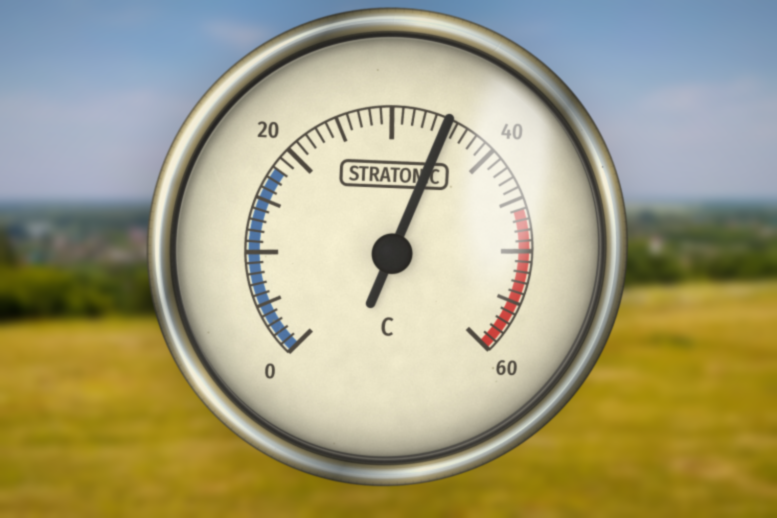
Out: 35
